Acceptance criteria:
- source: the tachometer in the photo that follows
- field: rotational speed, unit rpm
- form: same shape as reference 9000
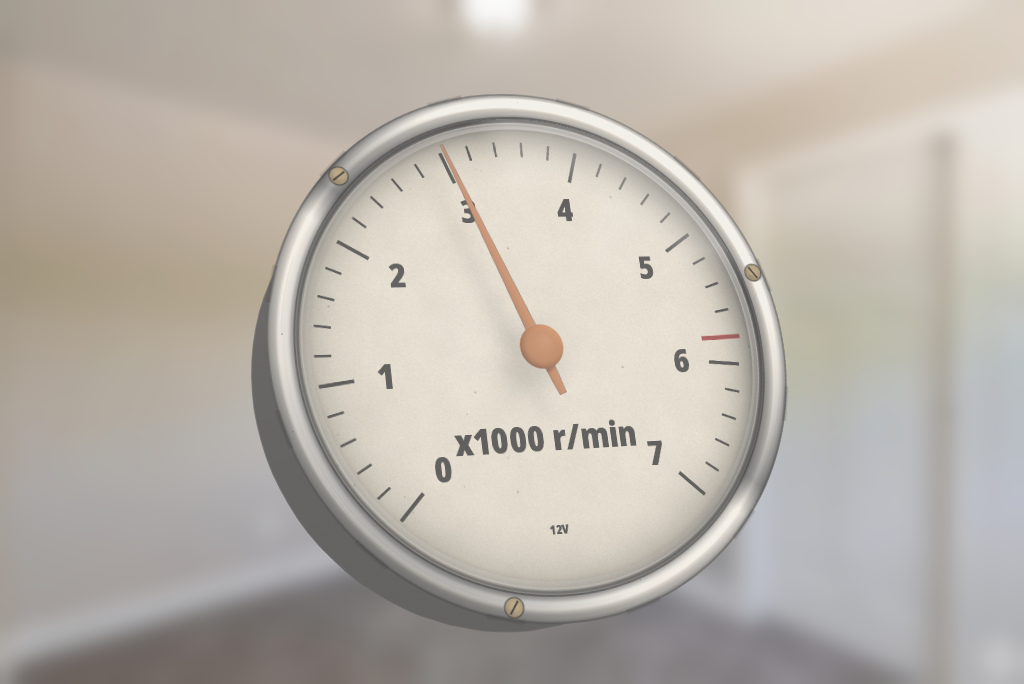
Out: 3000
